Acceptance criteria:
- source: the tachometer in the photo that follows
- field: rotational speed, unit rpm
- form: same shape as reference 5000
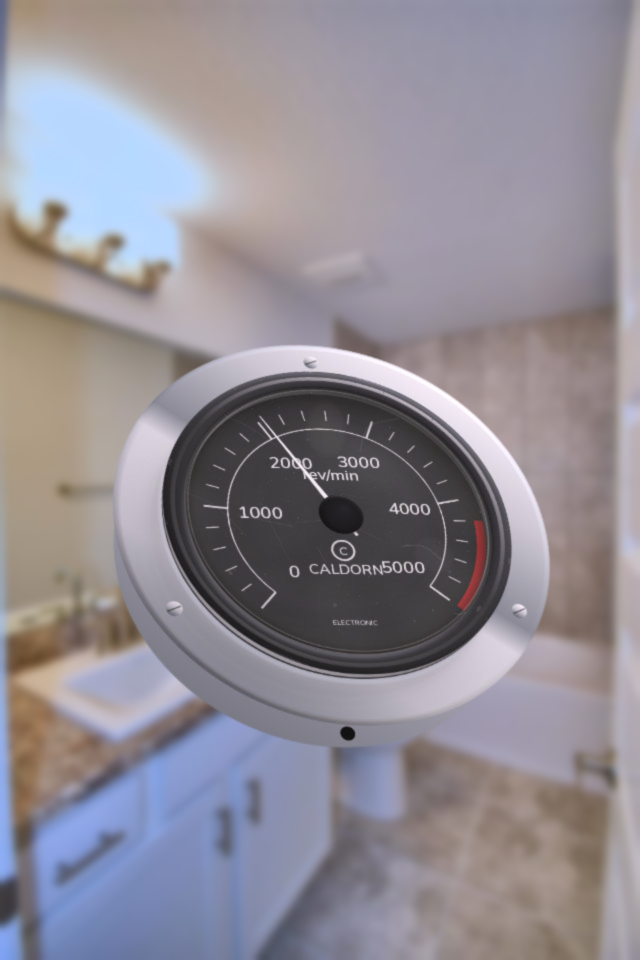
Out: 2000
